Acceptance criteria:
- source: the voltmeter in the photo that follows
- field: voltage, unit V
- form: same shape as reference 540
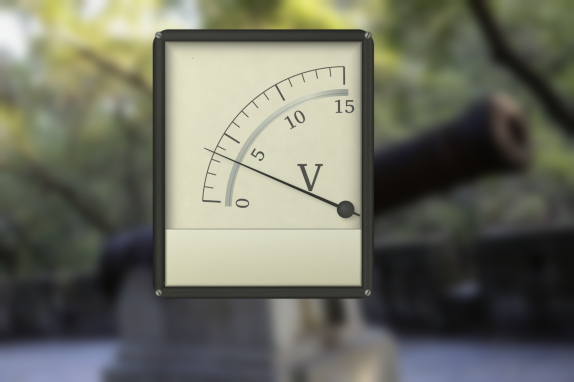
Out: 3.5
